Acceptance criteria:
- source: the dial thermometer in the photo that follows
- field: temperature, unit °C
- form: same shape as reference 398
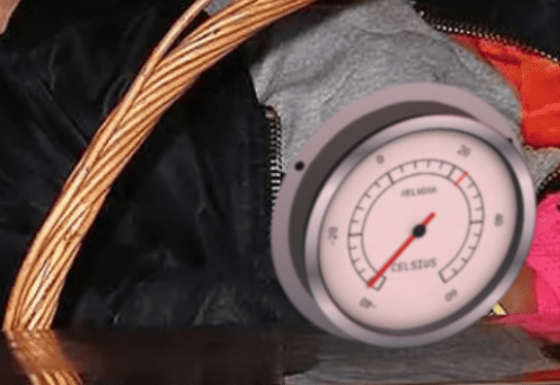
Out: -36
